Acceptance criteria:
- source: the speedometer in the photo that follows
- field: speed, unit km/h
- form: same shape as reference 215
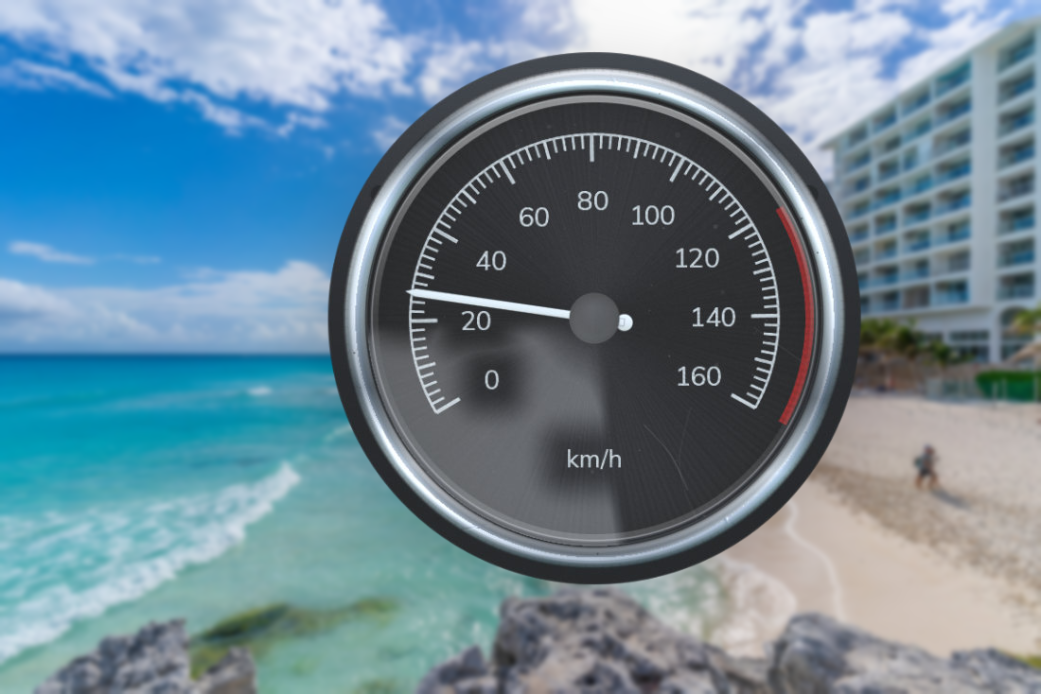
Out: 26
